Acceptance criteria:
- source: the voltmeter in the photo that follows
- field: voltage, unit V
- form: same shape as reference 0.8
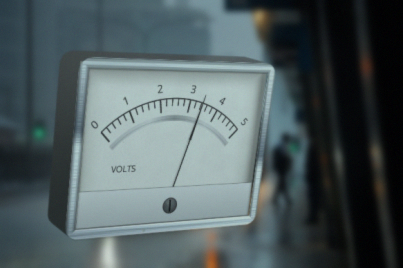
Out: 3.4
